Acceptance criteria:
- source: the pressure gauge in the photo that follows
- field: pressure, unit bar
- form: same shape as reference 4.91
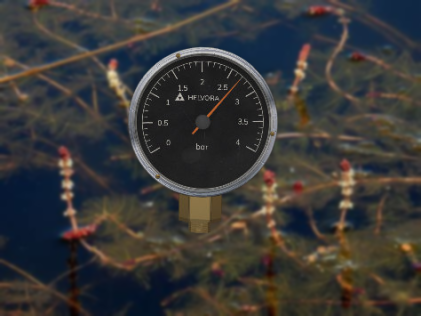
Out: 2.7
